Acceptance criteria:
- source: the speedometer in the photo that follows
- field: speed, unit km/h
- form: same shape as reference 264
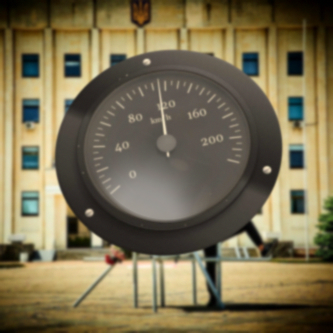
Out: 115
